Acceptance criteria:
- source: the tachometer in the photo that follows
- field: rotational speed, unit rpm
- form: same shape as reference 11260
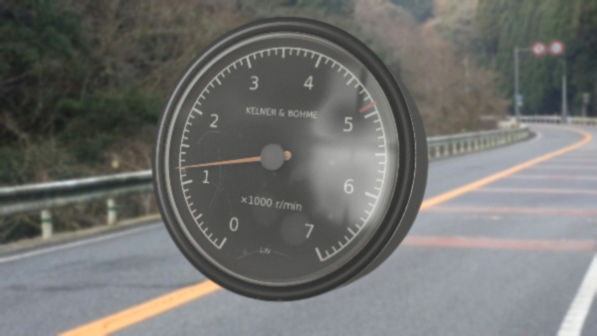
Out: 1200
